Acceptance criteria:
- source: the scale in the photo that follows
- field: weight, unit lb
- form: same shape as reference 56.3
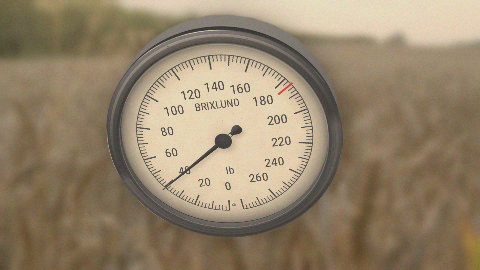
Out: 40
